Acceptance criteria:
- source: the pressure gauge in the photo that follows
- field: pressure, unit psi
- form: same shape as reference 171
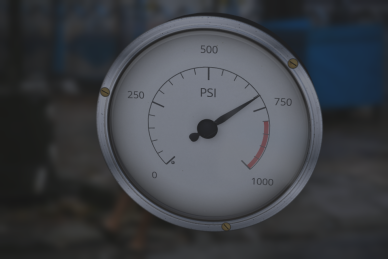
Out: 700
